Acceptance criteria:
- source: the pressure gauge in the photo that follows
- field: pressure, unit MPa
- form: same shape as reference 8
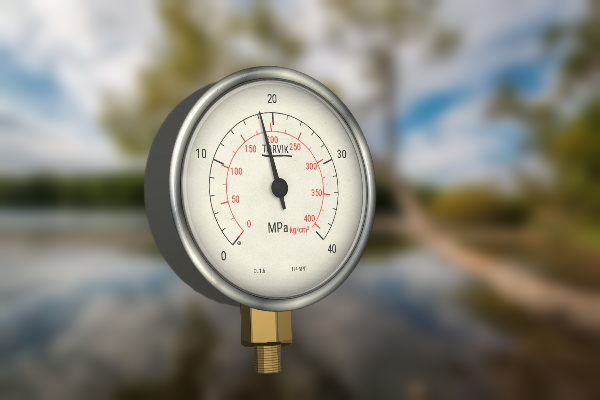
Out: 18
